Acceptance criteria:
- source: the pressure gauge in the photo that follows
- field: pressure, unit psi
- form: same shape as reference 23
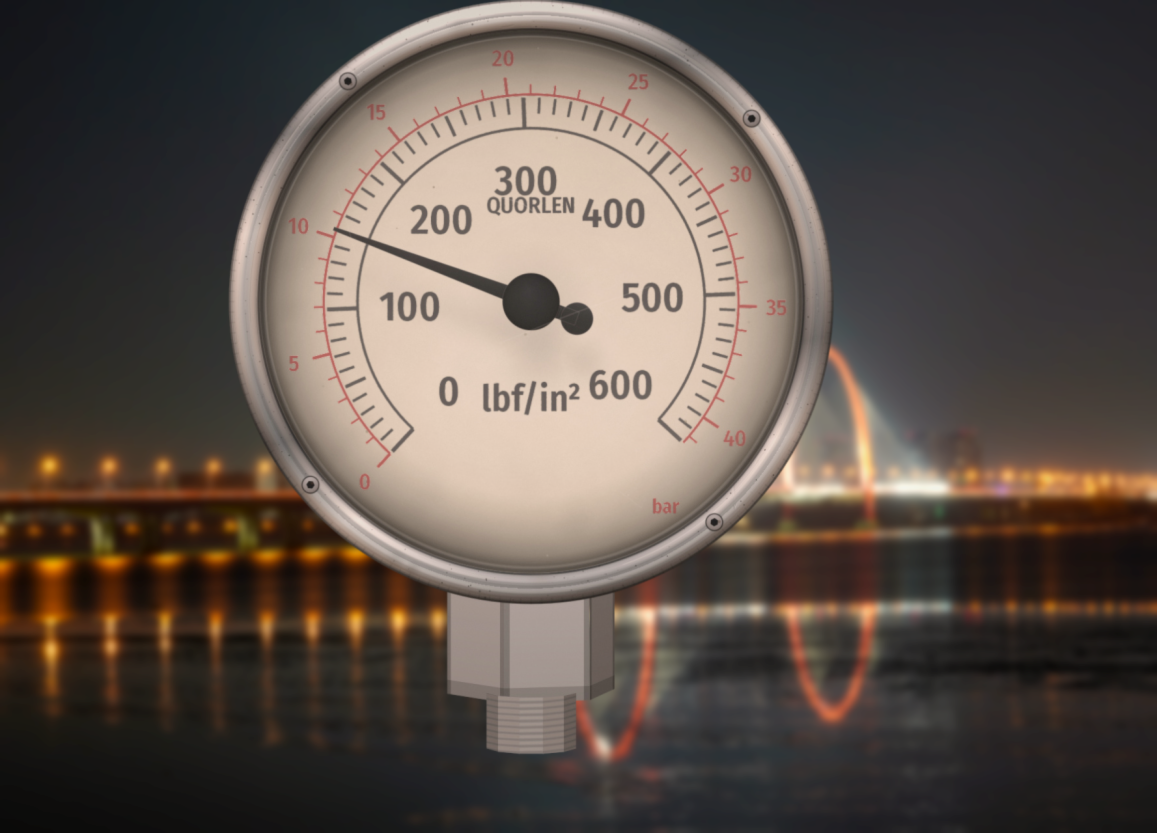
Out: 150
